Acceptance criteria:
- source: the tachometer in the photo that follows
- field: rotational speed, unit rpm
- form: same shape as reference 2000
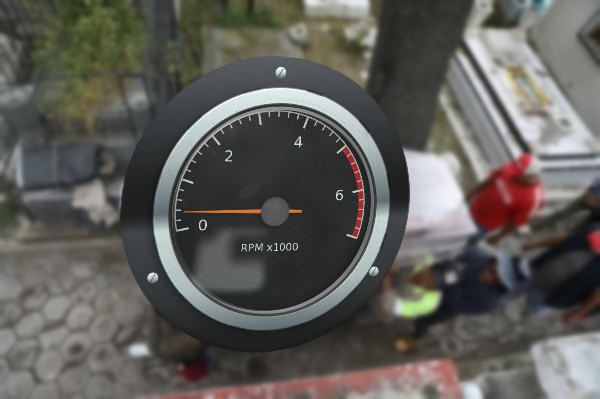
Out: 400
